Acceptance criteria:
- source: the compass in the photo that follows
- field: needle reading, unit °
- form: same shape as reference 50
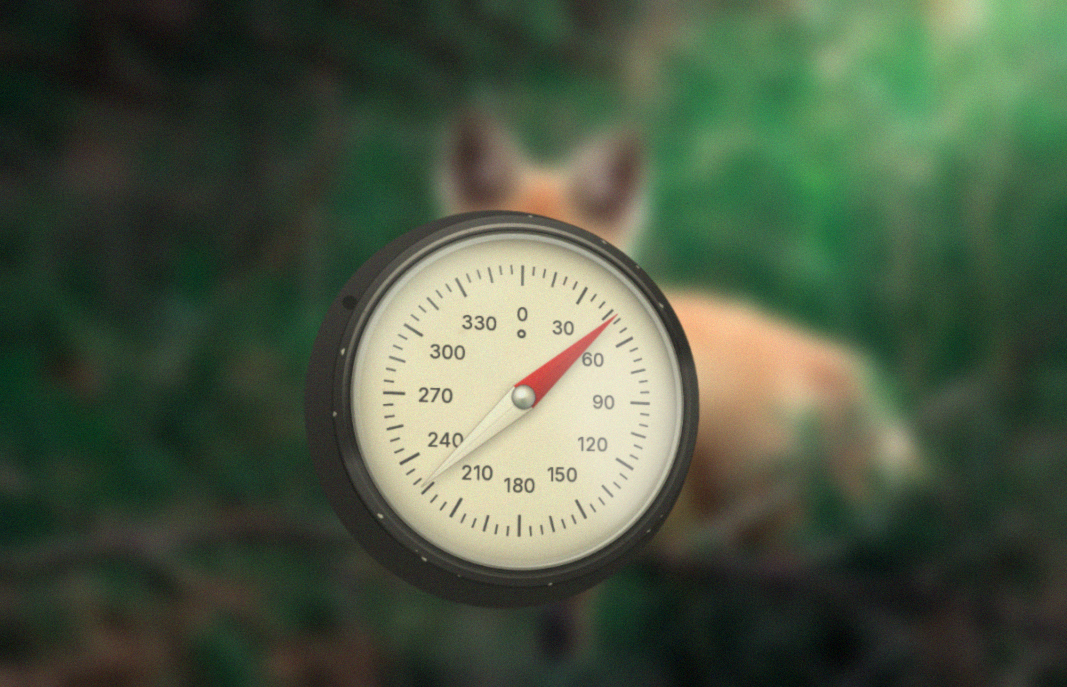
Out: 47.5
